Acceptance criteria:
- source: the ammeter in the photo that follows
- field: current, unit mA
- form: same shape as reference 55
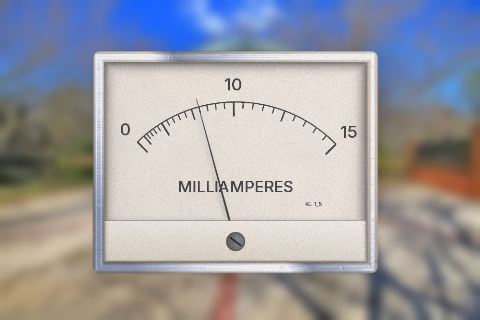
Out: 8
